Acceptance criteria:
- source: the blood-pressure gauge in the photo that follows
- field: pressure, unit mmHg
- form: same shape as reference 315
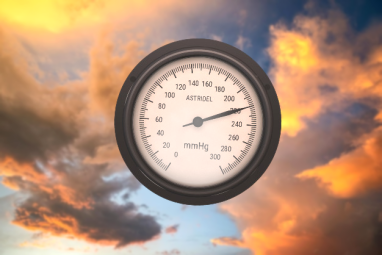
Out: 220
